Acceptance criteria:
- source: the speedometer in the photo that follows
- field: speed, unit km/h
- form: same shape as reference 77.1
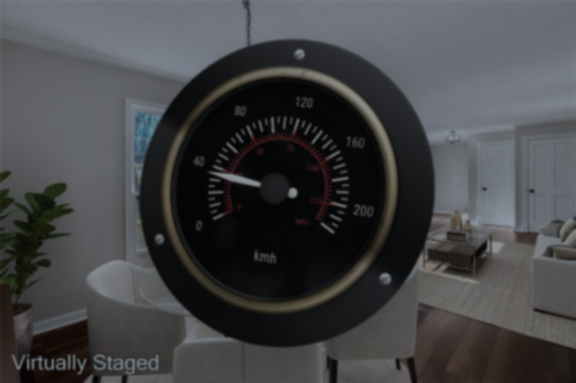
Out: 35
